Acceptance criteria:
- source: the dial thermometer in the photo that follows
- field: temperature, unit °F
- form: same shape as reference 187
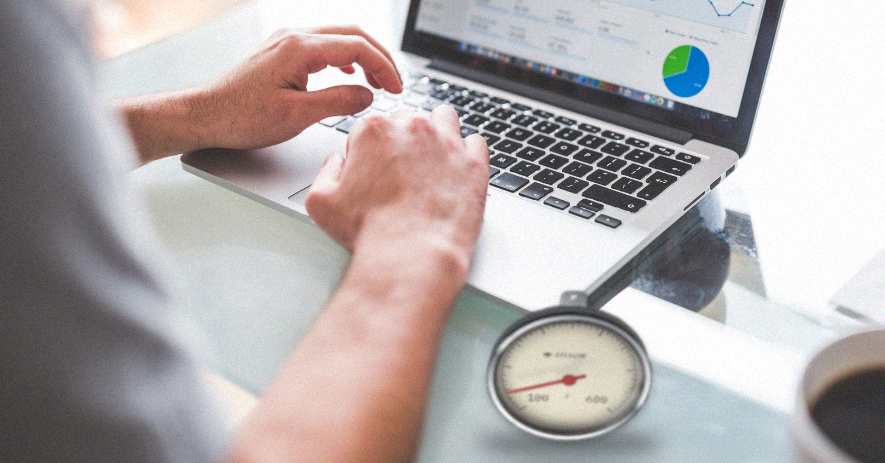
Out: 150
